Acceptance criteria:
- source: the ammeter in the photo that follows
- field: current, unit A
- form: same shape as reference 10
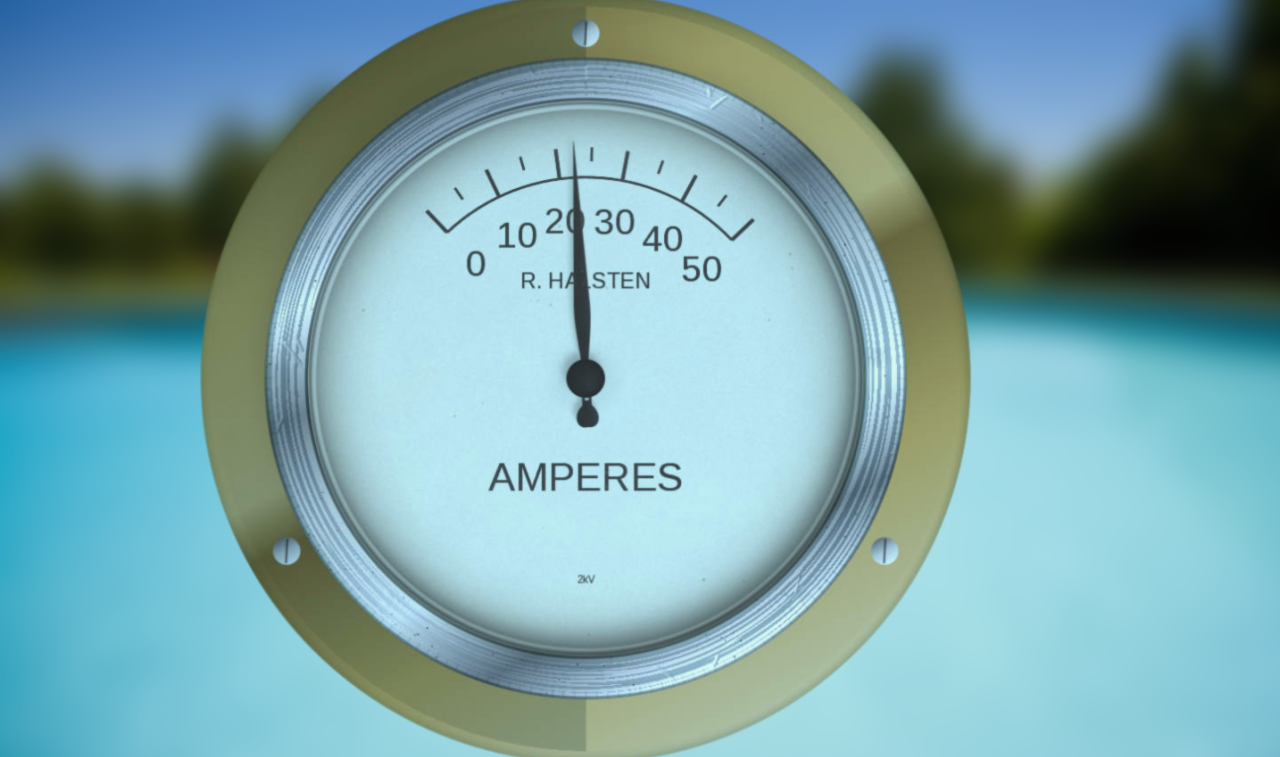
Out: 22.5
